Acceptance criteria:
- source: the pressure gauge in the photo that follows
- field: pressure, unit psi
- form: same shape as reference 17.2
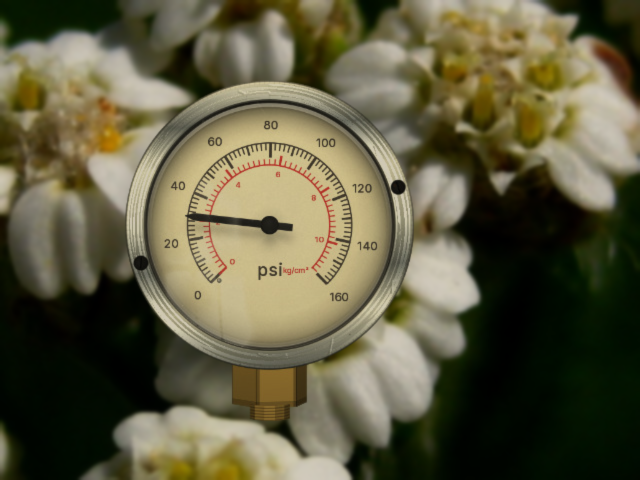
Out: 30
